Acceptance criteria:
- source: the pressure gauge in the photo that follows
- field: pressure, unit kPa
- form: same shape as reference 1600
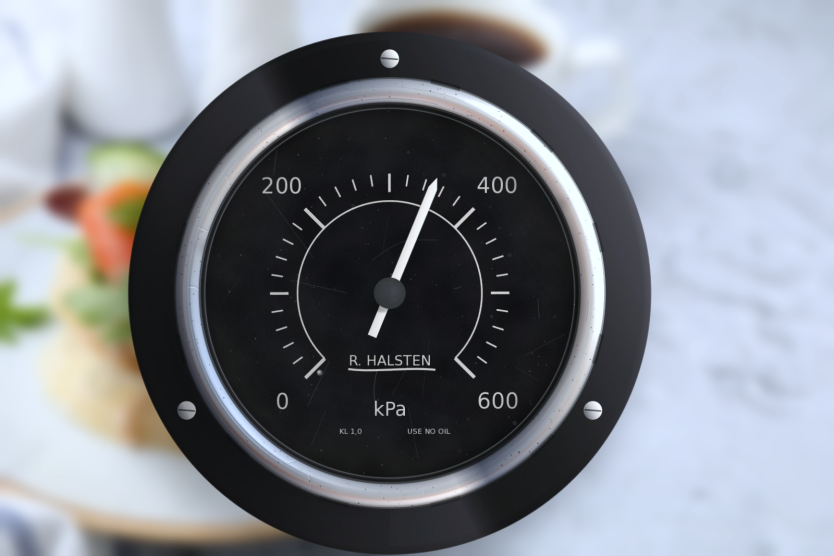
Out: 350
